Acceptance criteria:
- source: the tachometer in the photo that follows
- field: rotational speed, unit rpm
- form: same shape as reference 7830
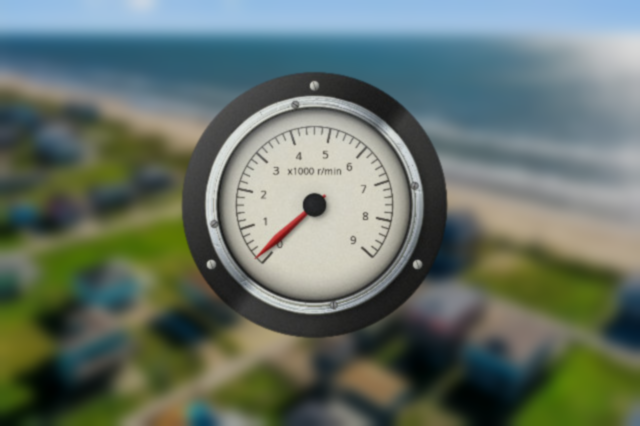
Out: 200
